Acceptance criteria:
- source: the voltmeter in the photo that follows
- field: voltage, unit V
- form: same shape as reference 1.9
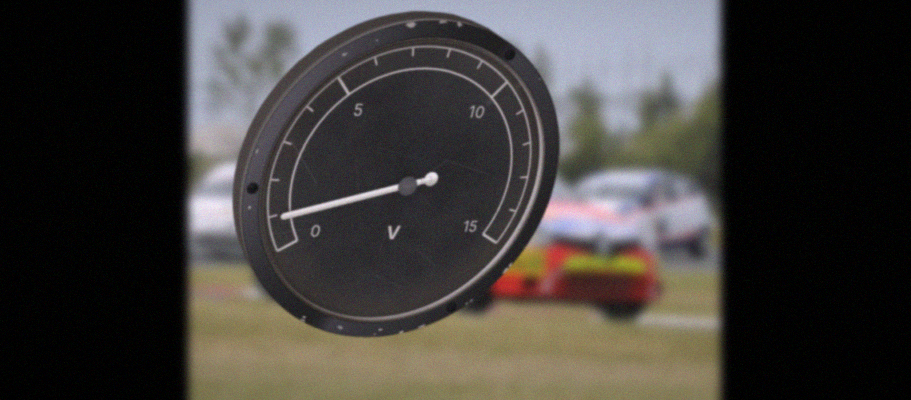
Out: 1
